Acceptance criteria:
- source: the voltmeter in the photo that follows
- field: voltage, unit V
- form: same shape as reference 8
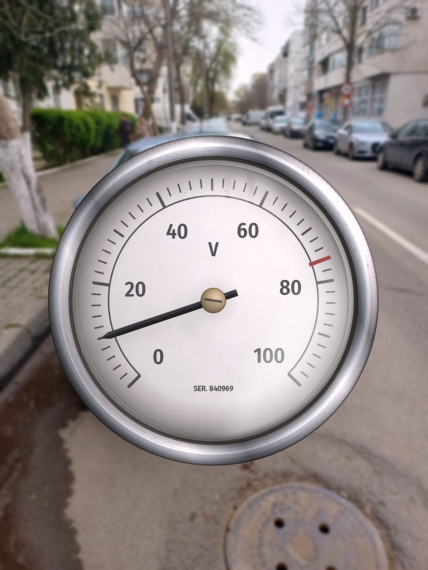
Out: 10
